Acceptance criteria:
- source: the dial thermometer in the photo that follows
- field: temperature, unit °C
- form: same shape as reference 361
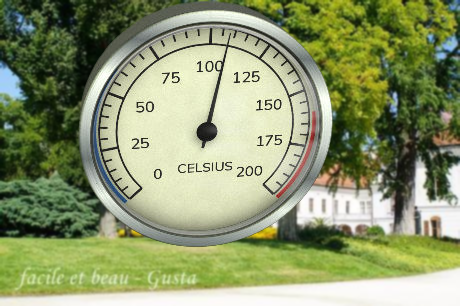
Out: 107.5
